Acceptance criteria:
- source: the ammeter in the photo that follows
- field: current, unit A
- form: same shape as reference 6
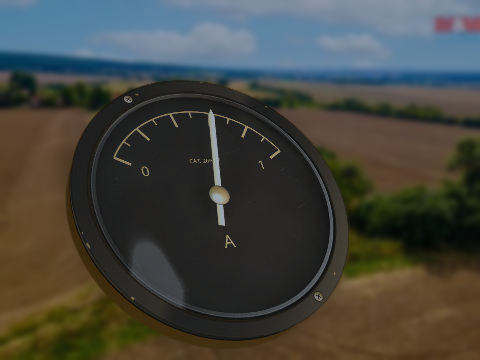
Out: 0.6
